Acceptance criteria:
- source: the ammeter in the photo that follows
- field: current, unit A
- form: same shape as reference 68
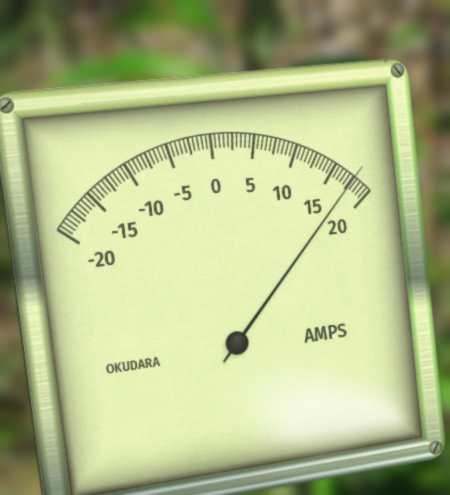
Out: 17.5
